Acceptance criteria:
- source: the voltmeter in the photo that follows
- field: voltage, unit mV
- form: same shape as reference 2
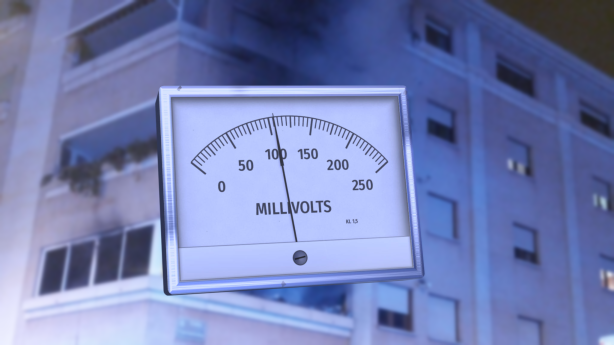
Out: 105
